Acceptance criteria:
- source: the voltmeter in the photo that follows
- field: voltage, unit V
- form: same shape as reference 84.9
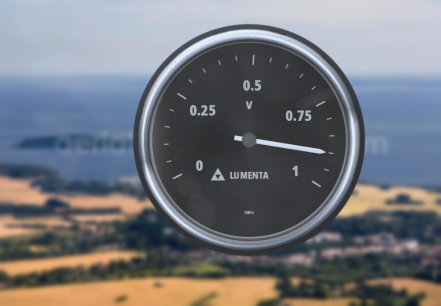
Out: 0.9
